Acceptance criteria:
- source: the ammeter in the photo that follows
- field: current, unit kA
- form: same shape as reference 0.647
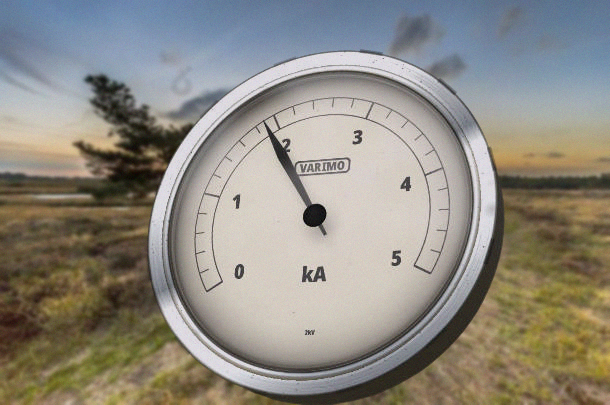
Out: 1.9
